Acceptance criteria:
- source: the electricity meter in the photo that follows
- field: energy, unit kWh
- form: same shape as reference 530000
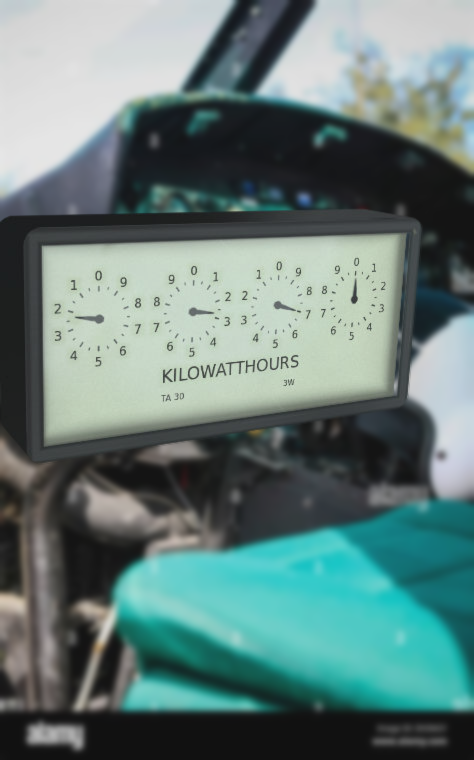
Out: 2270
